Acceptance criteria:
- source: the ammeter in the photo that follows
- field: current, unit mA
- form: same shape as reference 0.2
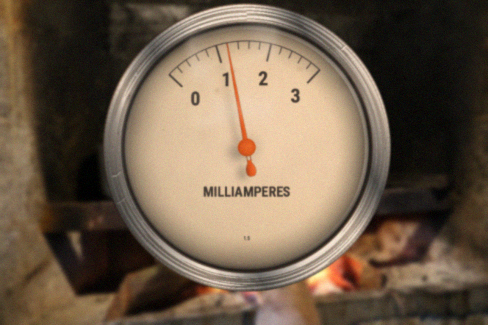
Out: 1.2
